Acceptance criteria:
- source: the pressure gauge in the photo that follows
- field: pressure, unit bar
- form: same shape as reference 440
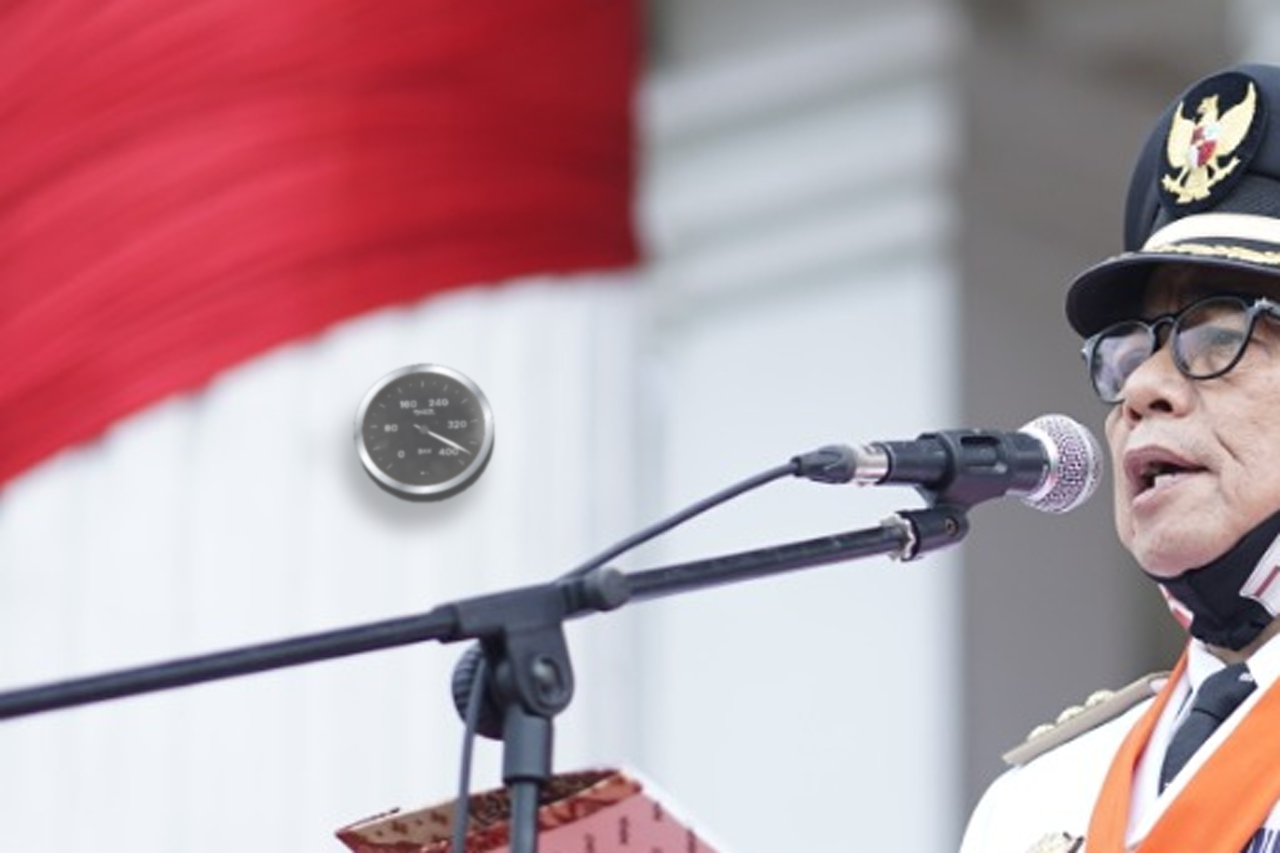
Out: 380
